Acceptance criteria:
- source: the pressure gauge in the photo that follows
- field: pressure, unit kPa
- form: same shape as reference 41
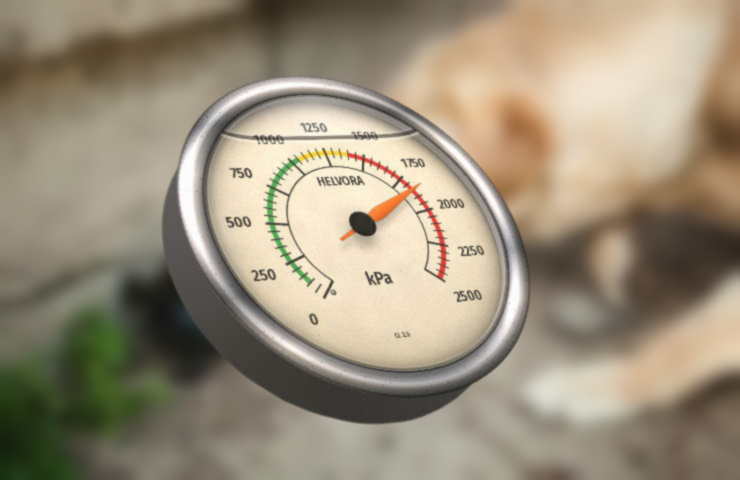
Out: 1850
